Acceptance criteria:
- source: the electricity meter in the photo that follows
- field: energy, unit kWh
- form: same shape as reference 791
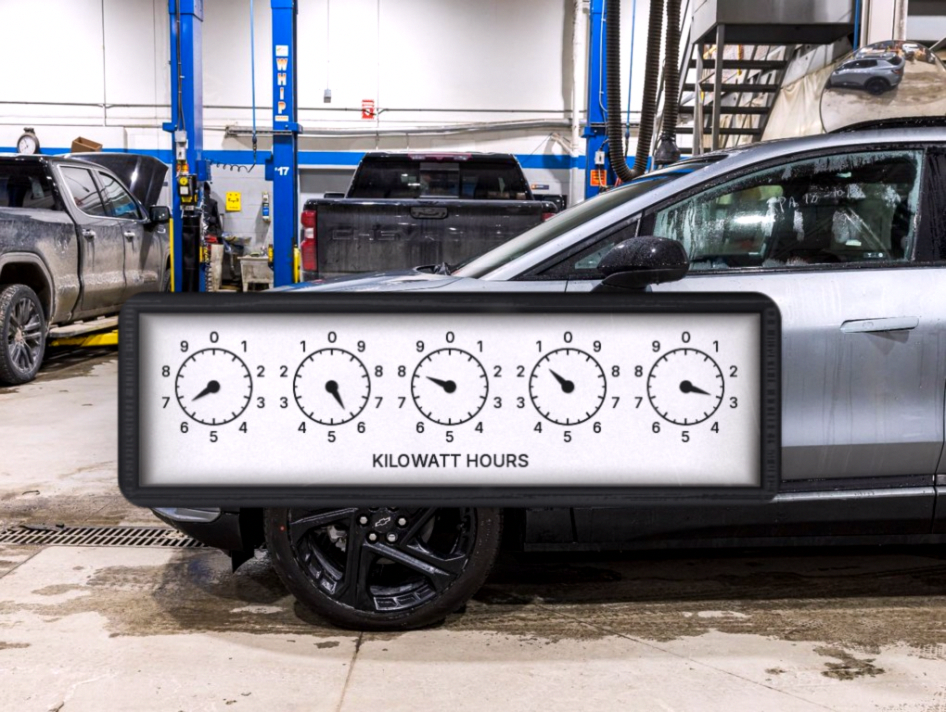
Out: 65813
